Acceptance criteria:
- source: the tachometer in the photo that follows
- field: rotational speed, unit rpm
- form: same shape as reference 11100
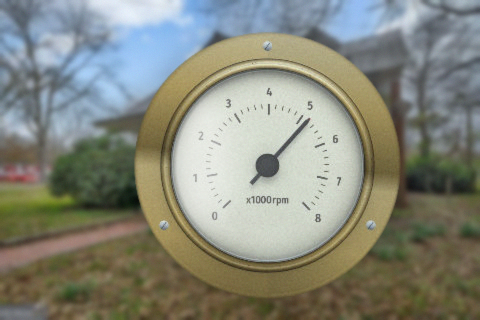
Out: 5200
